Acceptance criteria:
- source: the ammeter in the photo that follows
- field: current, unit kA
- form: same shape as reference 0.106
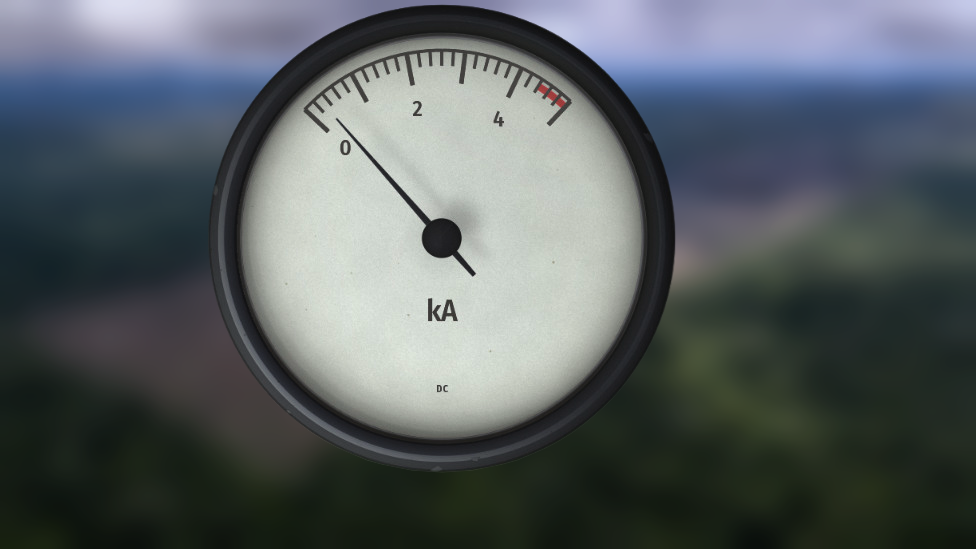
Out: 0.3
